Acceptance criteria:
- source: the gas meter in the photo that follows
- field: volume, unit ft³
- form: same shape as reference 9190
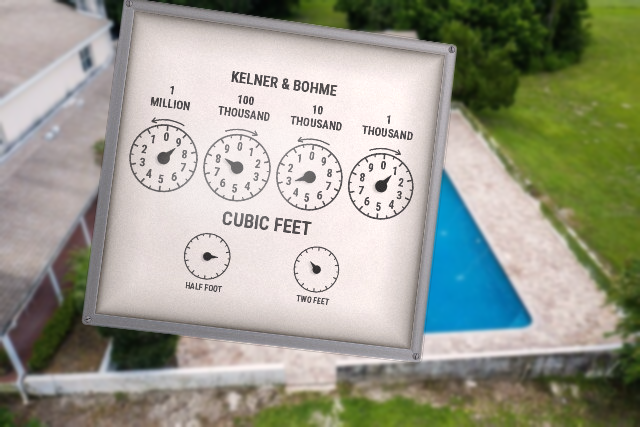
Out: 883100
